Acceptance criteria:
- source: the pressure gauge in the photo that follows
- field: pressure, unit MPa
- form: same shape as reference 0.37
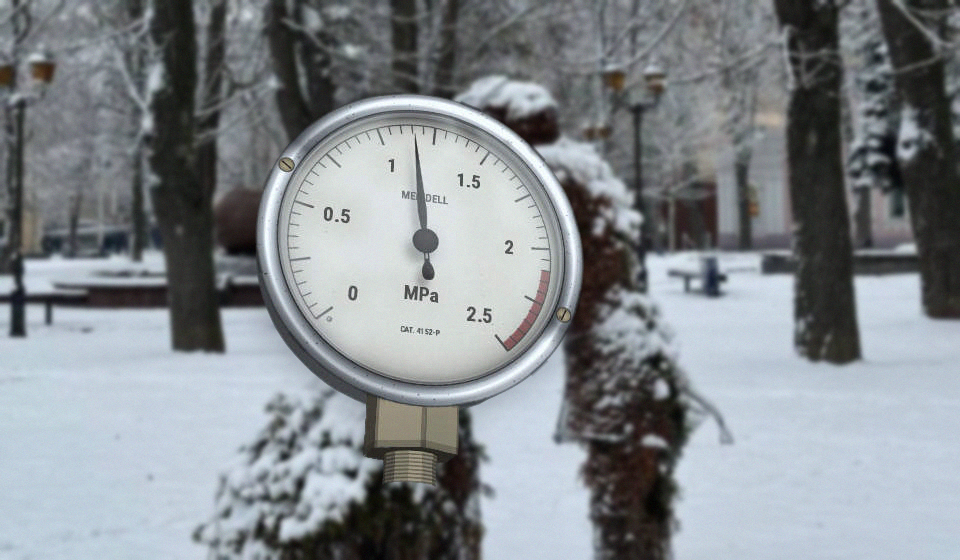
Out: 1.15
